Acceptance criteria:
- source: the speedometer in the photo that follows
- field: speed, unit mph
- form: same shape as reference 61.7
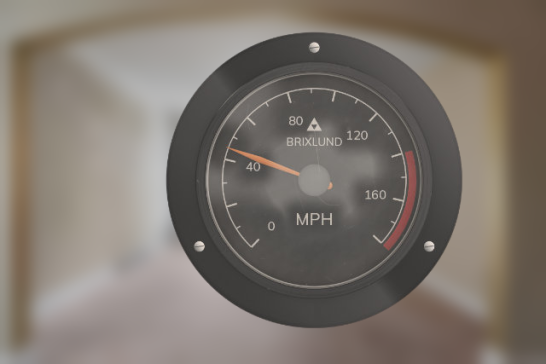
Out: 45
